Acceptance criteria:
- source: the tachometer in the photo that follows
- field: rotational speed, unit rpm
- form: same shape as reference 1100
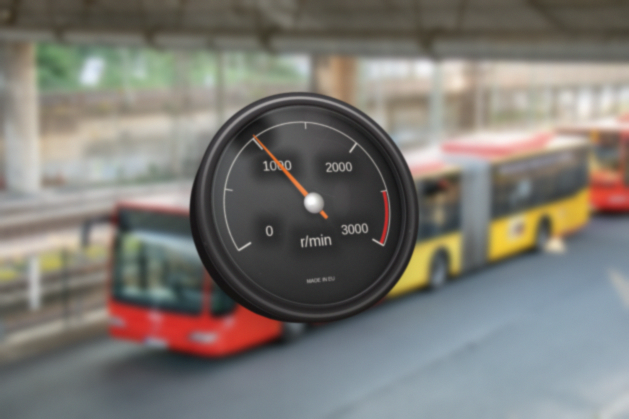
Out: 1000
